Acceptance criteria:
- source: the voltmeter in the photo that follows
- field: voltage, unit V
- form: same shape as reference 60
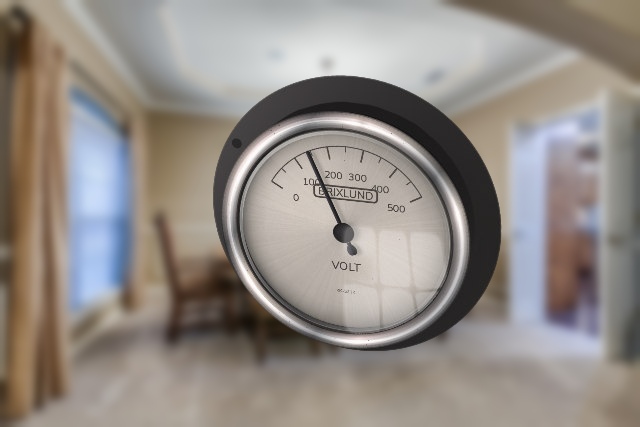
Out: 150
